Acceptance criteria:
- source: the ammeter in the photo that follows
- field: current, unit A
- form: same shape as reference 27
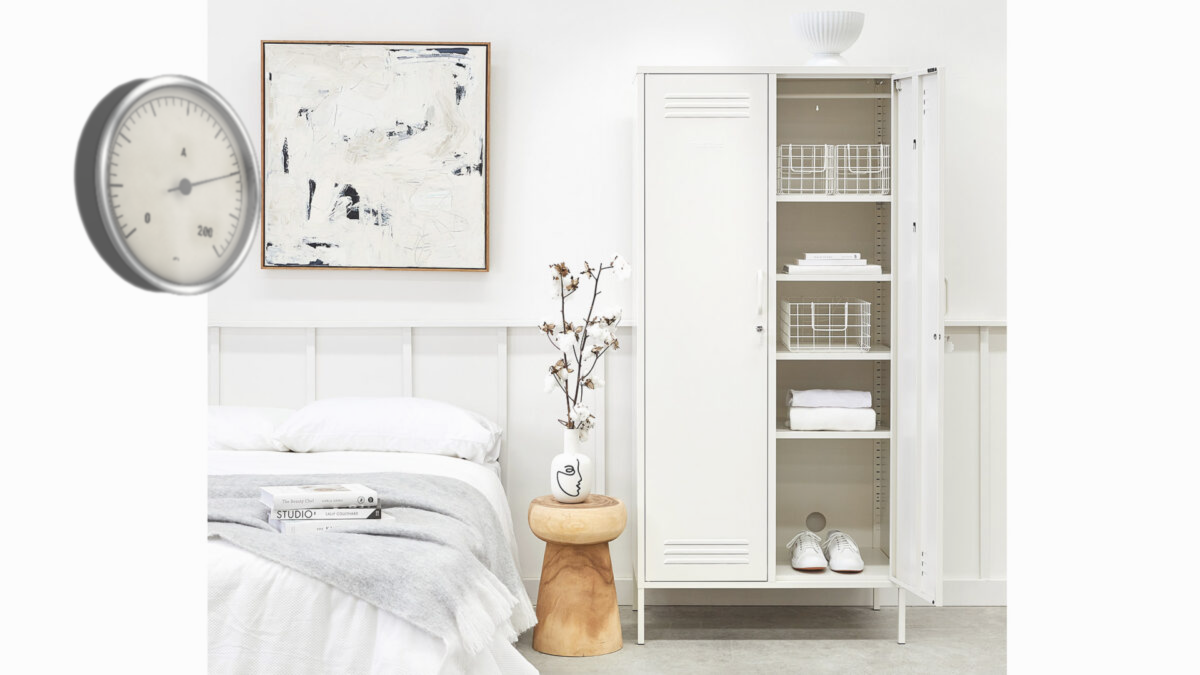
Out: 150
